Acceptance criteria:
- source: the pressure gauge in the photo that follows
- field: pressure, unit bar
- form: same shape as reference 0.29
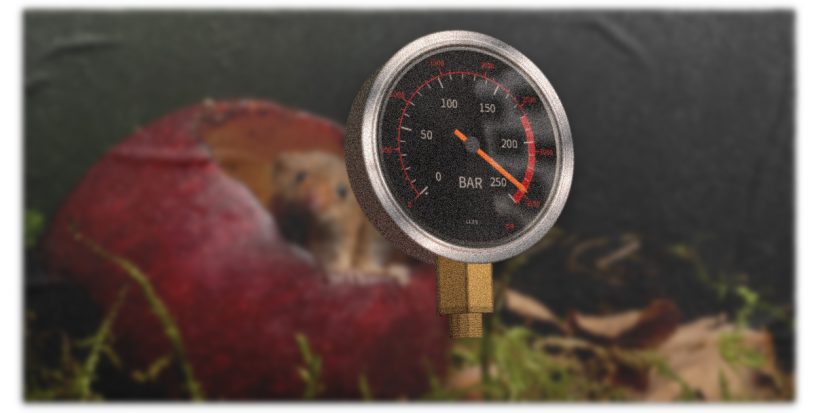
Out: 240
